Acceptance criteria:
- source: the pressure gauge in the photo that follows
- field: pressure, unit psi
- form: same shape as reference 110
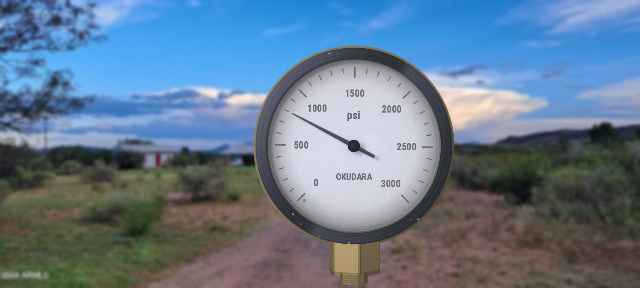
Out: 800
